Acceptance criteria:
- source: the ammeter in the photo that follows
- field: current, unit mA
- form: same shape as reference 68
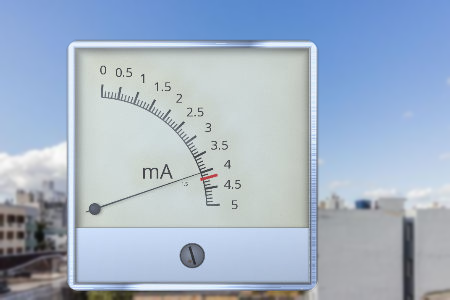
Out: 4
